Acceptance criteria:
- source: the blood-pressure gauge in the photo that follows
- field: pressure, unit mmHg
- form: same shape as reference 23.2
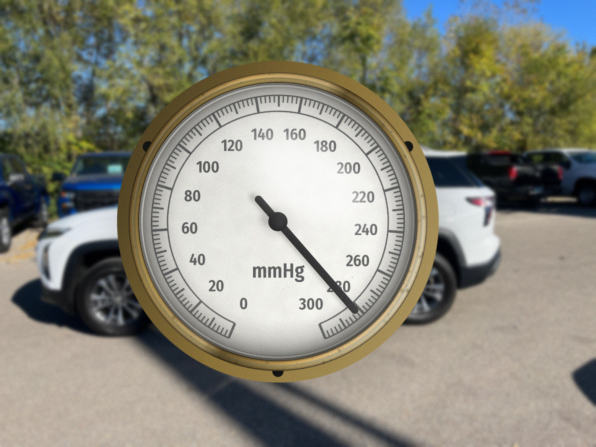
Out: 282
